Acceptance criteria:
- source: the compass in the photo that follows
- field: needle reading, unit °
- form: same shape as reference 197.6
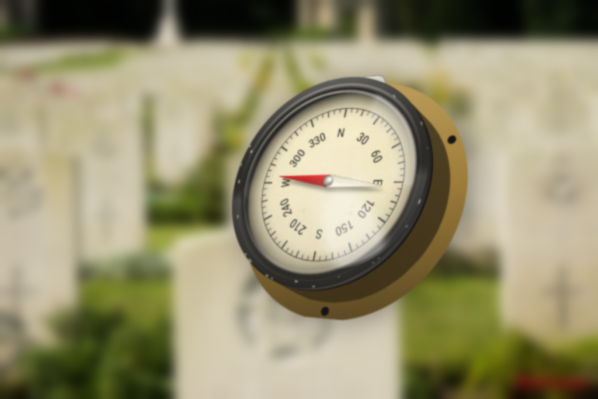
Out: 275
